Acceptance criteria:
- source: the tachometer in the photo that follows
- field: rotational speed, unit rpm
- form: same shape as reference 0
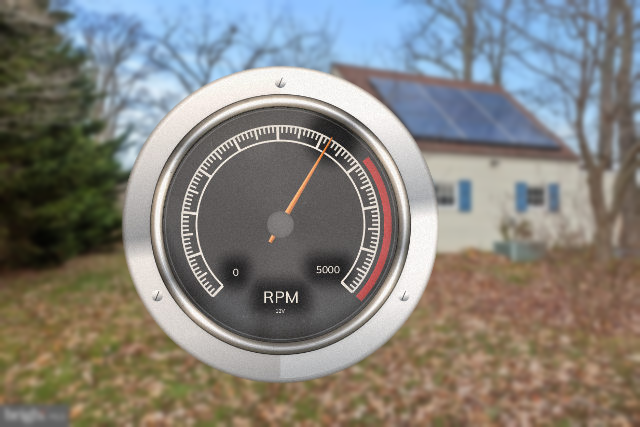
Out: 3100
